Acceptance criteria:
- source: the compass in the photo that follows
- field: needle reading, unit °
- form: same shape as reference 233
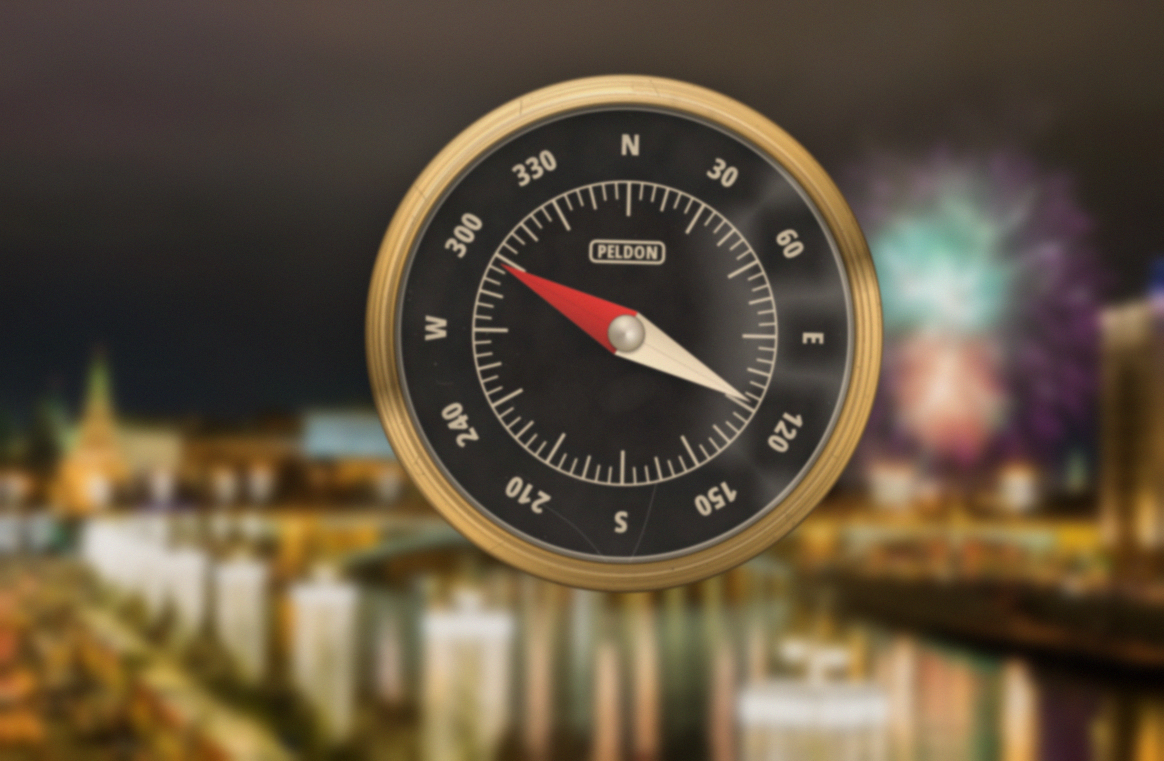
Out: 297.5
